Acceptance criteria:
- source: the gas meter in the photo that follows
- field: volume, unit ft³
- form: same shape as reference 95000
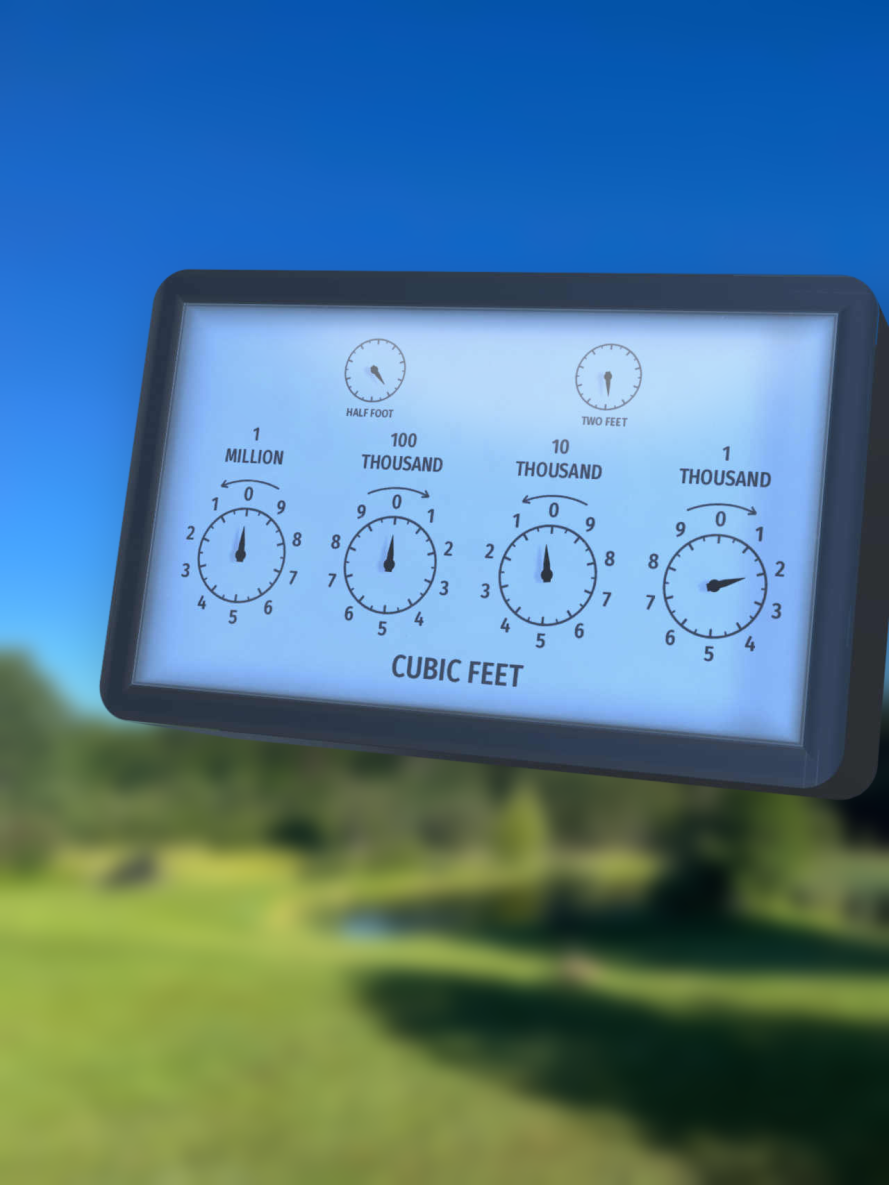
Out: 200
